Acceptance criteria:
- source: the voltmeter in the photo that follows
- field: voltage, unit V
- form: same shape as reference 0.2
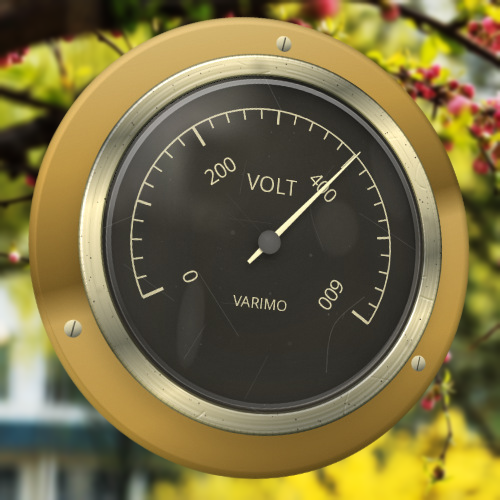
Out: 400
